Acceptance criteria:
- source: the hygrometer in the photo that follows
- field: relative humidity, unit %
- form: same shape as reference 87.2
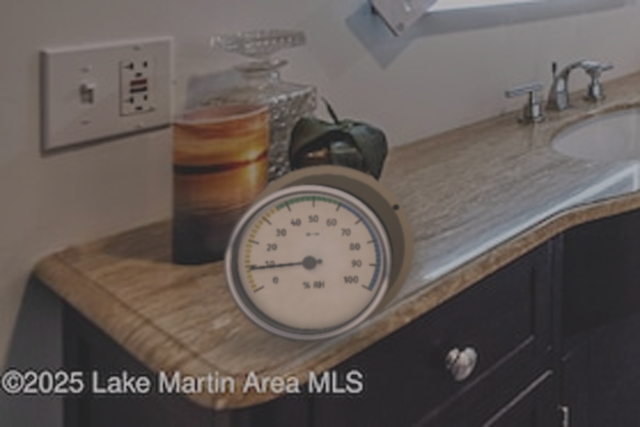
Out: 10
